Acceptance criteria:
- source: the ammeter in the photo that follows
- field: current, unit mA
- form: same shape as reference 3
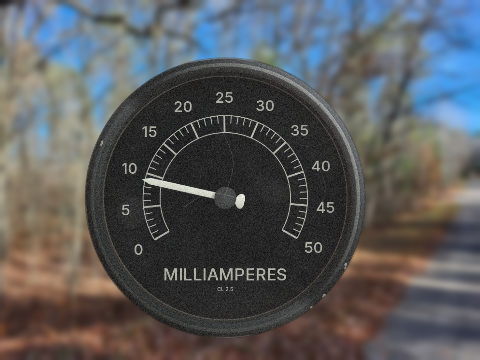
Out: 9
